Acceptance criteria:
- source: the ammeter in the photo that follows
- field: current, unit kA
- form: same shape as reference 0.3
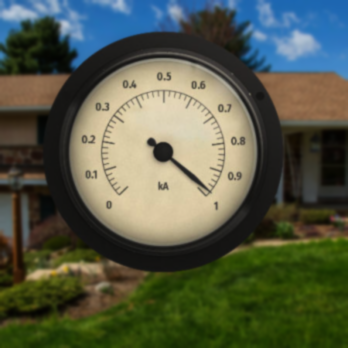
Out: 0.98
